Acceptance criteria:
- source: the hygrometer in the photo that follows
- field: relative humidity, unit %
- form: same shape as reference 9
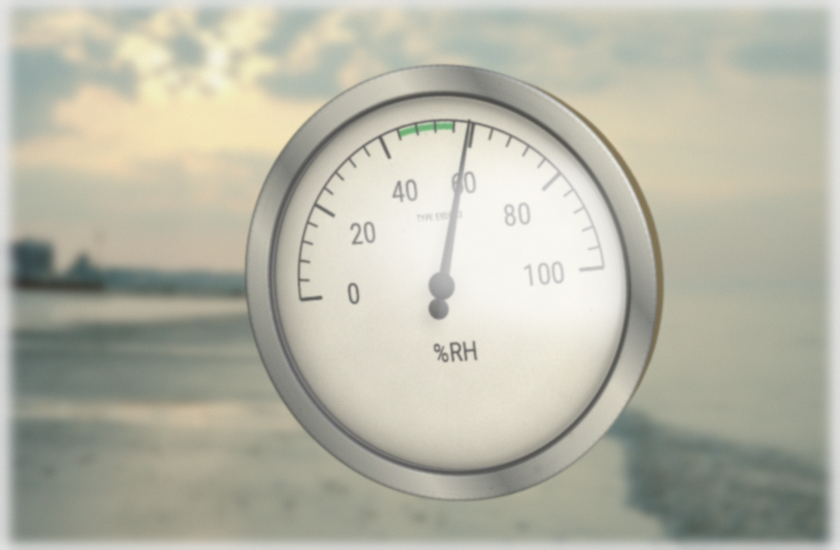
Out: 60
